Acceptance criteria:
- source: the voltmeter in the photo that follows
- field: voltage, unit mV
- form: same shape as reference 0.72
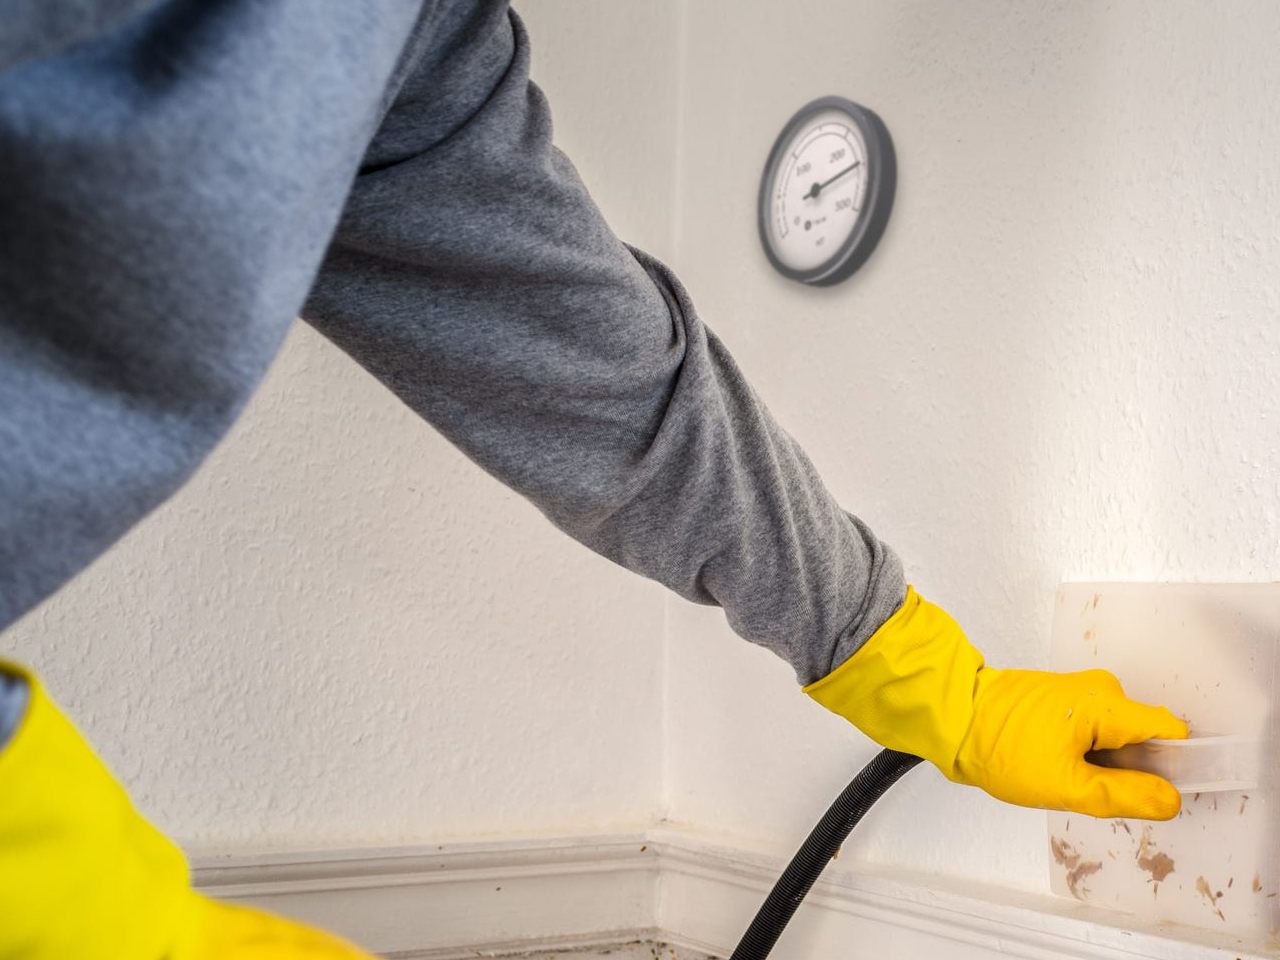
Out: 250
